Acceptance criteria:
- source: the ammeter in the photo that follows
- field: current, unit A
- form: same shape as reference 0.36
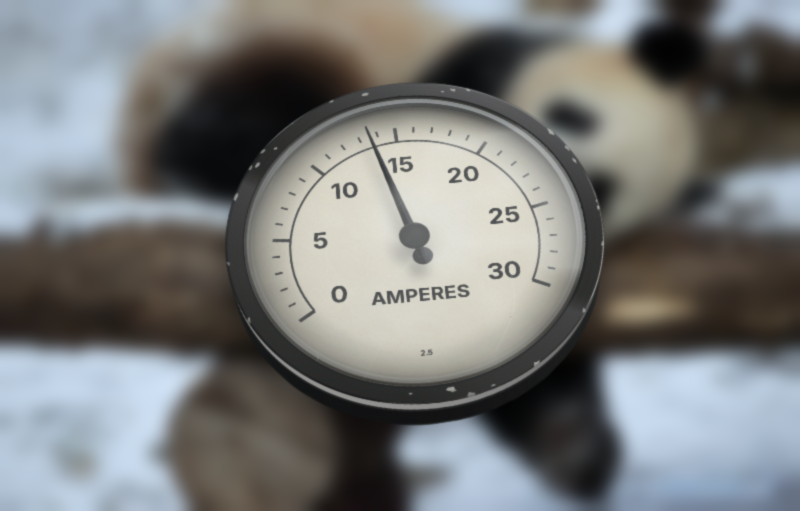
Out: 13.5
